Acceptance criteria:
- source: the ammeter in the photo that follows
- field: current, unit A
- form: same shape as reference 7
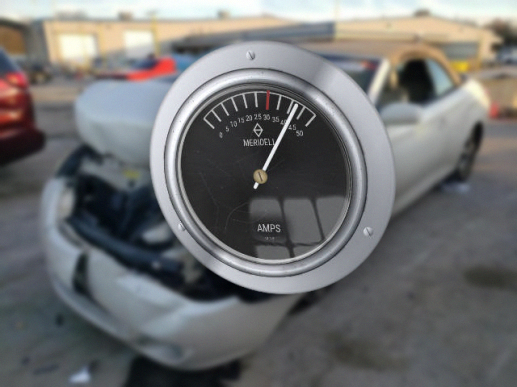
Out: 42.5
